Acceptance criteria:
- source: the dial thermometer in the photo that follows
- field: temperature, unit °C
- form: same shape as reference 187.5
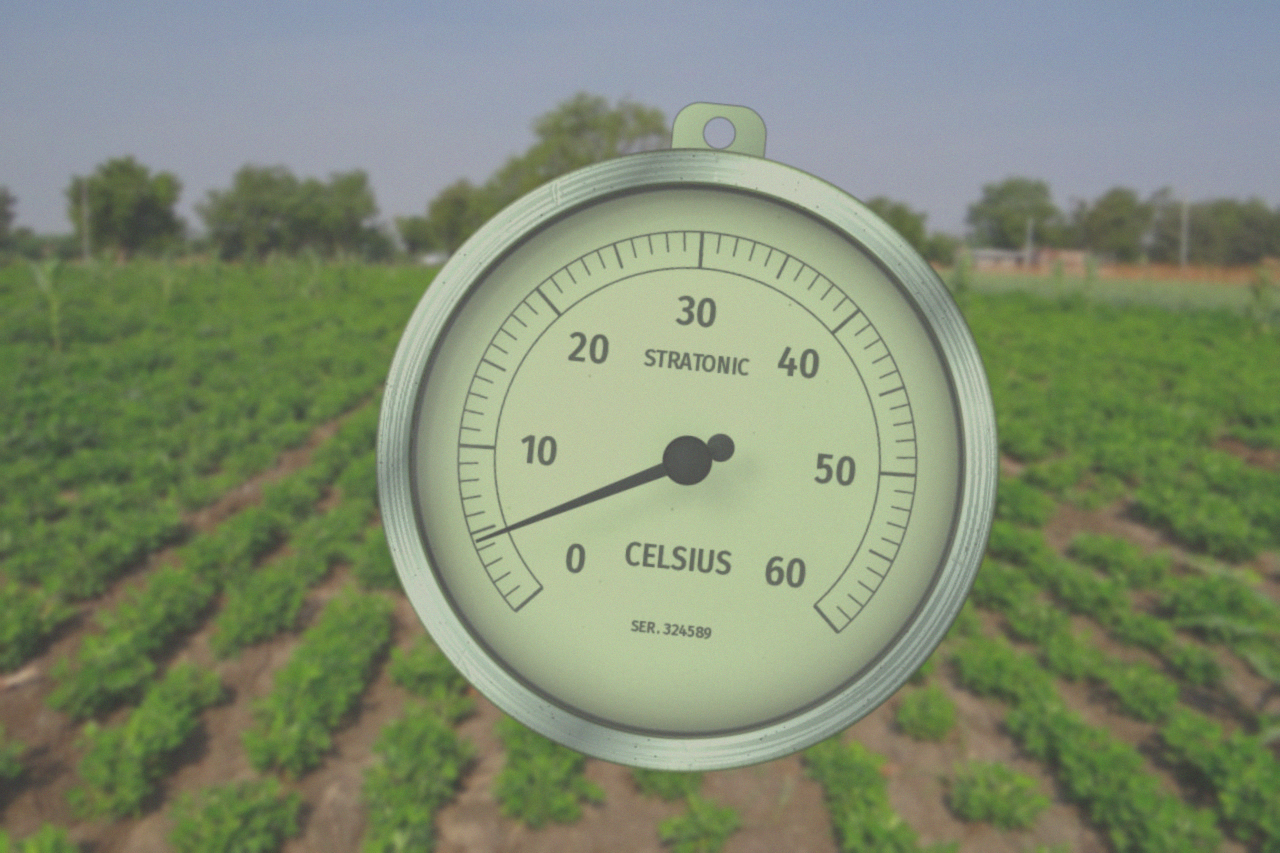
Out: 4.5
